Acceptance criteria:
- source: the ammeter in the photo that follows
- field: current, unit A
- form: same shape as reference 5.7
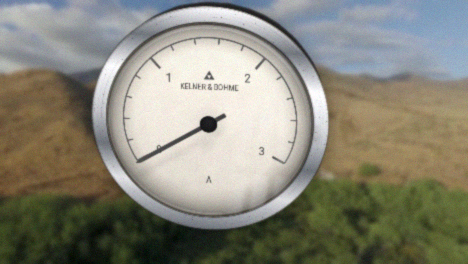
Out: 0
